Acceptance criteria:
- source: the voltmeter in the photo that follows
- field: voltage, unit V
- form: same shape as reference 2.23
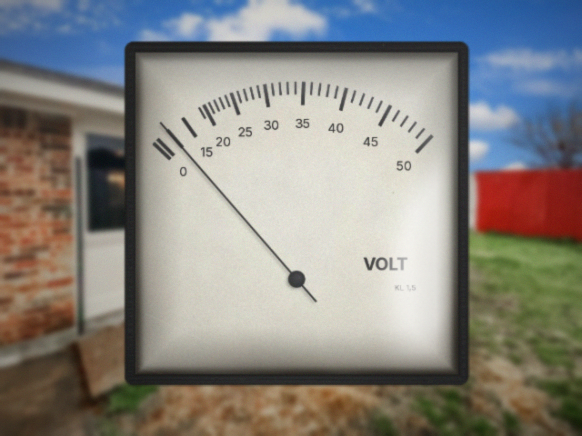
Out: 10
